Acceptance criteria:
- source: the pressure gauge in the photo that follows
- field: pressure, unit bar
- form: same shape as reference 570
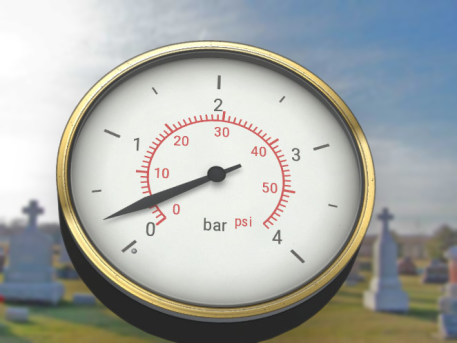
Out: 0.25
